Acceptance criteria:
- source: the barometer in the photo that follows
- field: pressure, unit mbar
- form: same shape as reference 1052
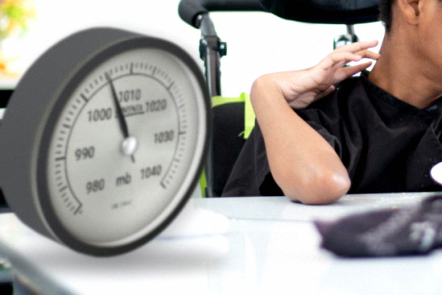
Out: 1005
